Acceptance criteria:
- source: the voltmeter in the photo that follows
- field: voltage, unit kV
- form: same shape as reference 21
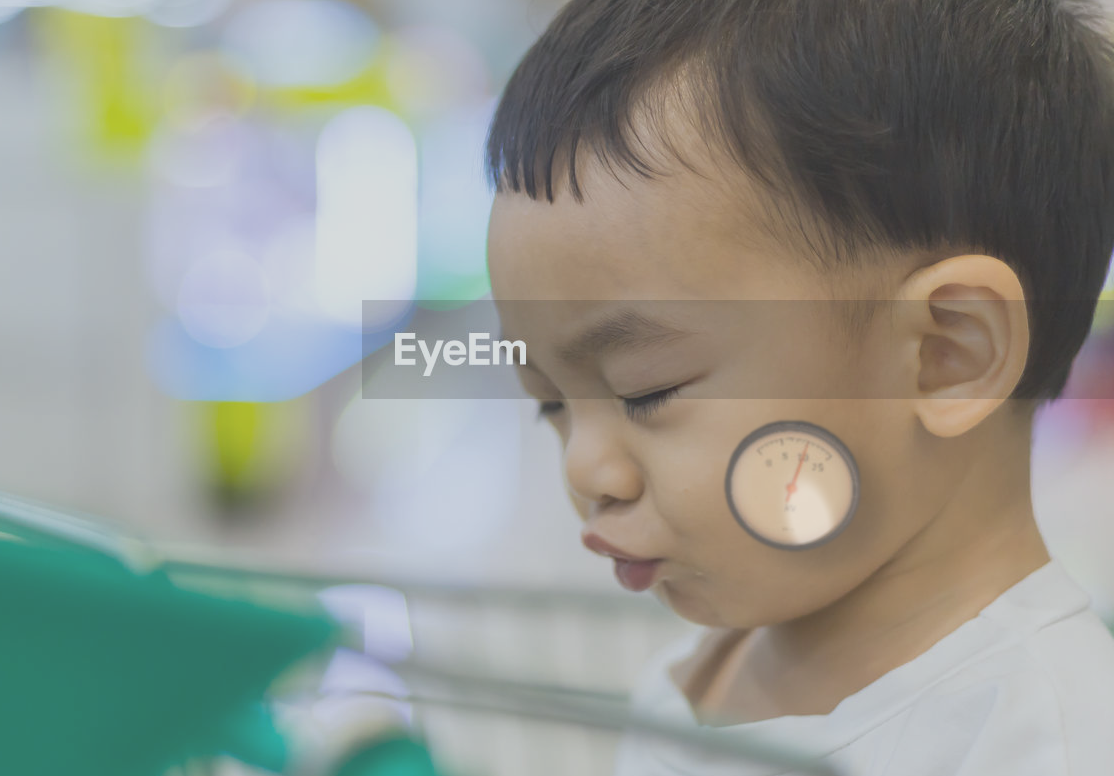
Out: 10
